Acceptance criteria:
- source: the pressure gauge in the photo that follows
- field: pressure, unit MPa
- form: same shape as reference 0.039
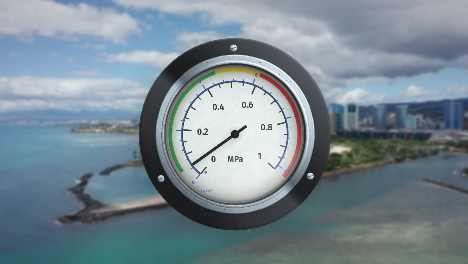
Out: 0.05
